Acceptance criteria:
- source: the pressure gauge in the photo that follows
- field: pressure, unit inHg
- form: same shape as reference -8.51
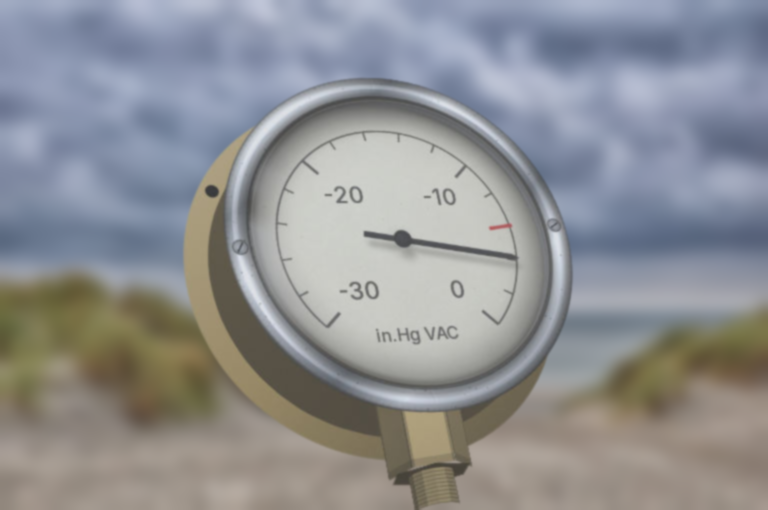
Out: -4
